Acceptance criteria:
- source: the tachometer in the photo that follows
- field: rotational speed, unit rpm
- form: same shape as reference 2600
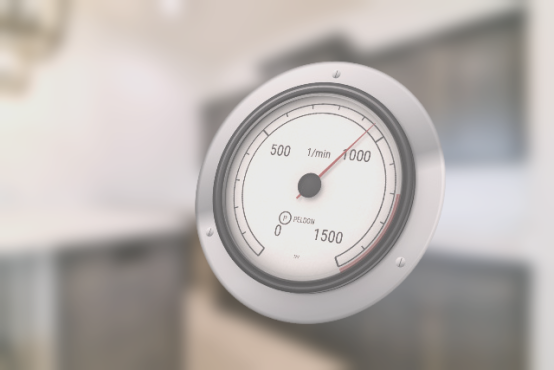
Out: 950
